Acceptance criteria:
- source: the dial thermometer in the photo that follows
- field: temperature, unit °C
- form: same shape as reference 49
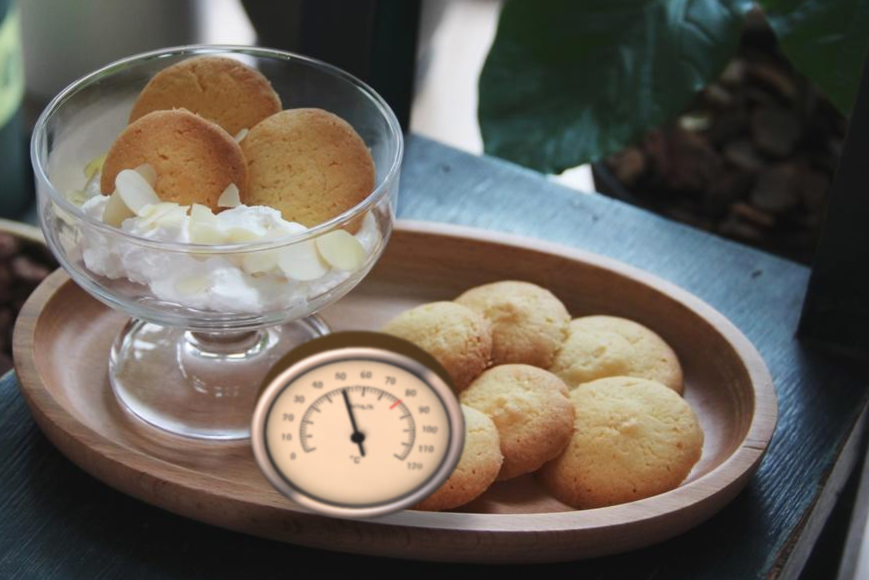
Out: 50
